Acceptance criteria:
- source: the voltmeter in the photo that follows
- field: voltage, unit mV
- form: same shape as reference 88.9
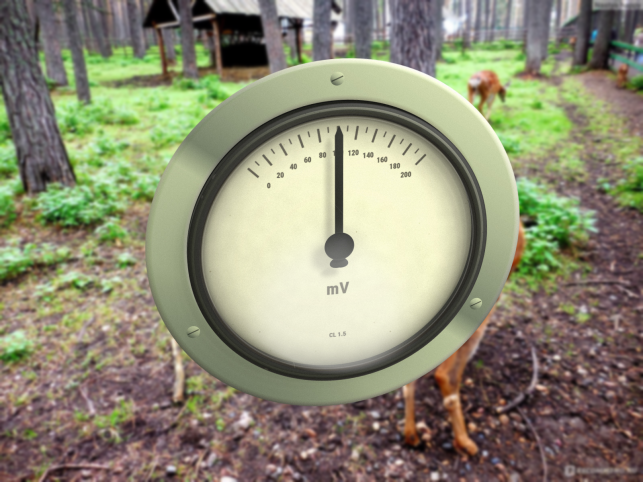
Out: 100
